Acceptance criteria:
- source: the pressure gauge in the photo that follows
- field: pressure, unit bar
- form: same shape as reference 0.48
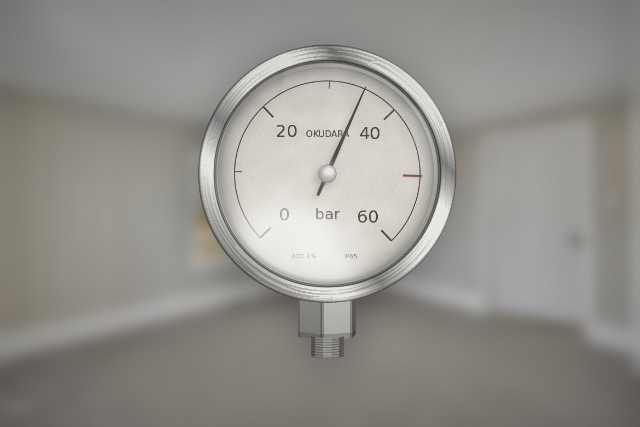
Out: 35
